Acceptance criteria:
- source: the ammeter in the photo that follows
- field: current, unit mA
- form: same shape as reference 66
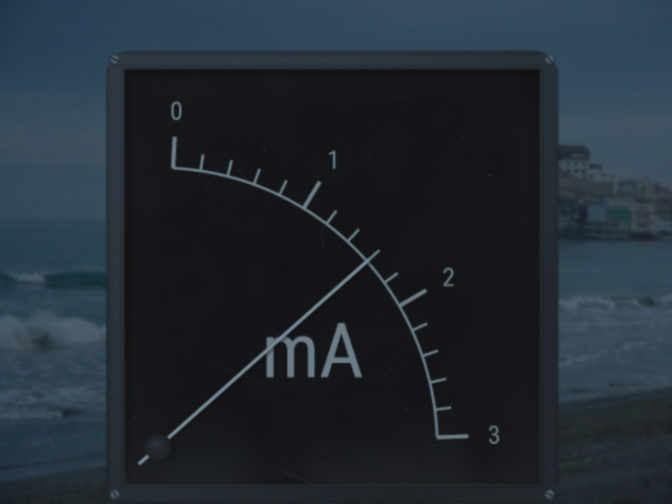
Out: 1.6
